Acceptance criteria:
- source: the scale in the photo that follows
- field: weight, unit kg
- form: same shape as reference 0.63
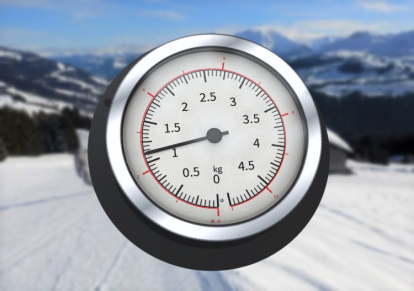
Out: 1.1
